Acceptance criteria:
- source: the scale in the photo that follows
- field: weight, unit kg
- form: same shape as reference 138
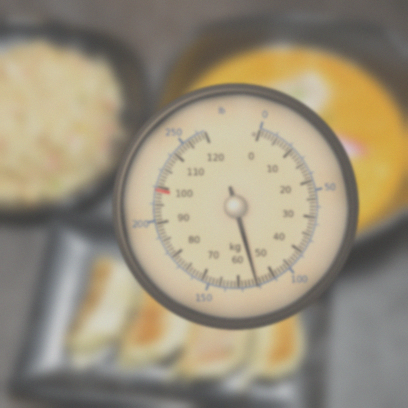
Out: 55
